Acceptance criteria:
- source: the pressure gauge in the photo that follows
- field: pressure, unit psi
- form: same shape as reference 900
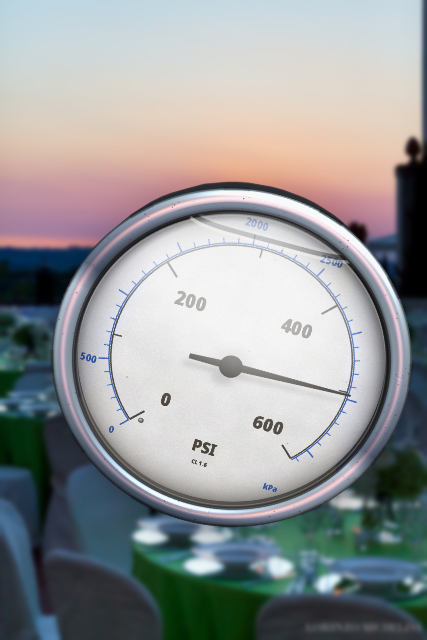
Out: 500
